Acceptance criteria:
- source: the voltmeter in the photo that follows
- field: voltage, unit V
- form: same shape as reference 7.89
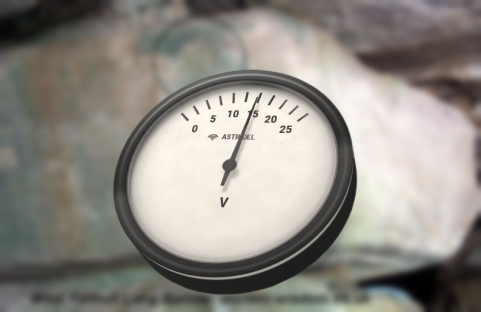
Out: 15
